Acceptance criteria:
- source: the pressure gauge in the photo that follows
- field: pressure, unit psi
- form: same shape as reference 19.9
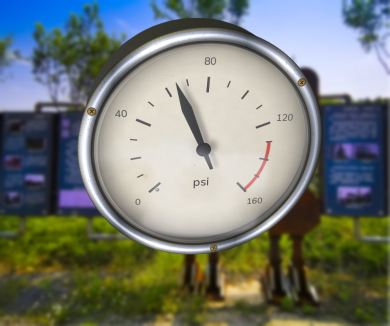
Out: 65
